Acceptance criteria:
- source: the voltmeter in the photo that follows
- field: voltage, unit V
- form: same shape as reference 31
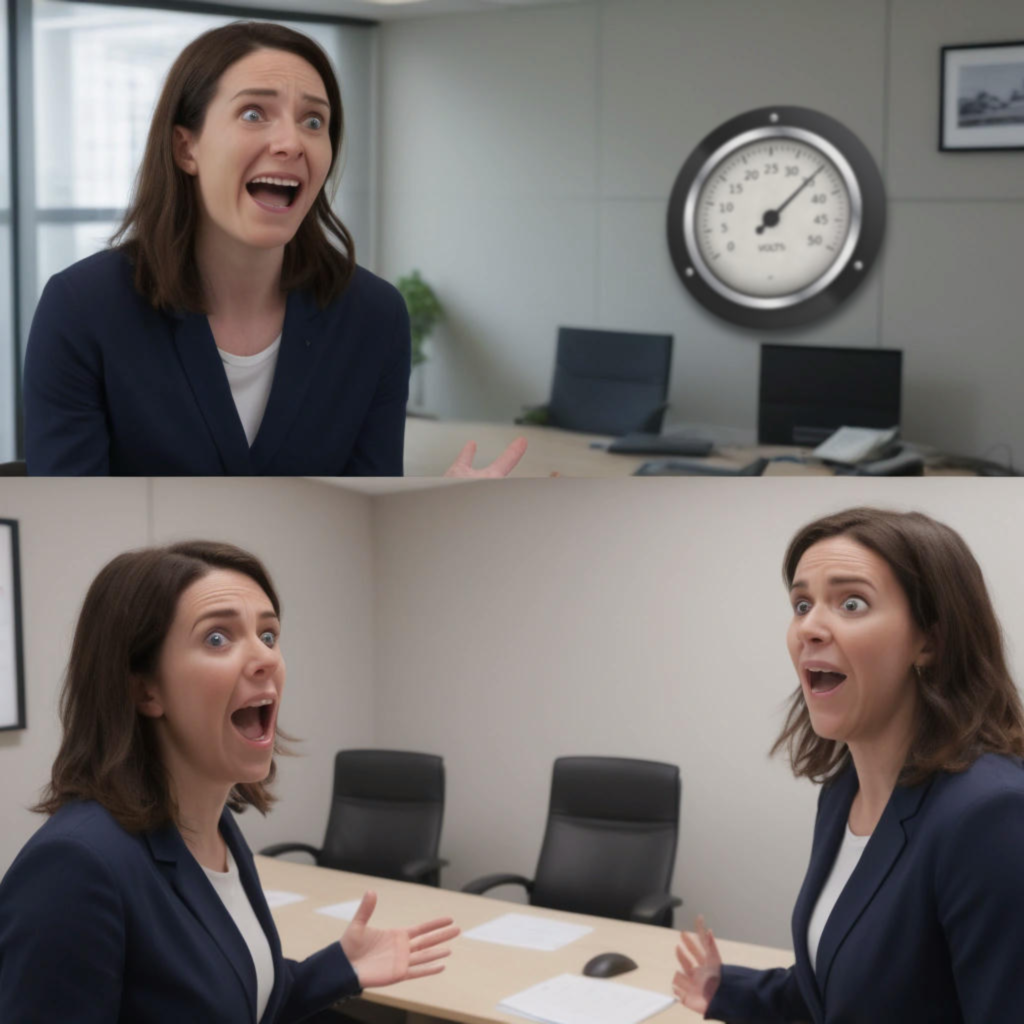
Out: 35
